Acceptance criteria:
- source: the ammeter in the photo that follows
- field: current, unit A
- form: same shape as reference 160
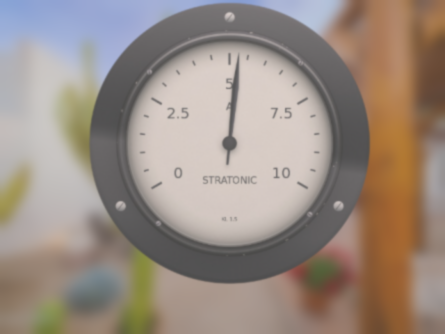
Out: 5.25
